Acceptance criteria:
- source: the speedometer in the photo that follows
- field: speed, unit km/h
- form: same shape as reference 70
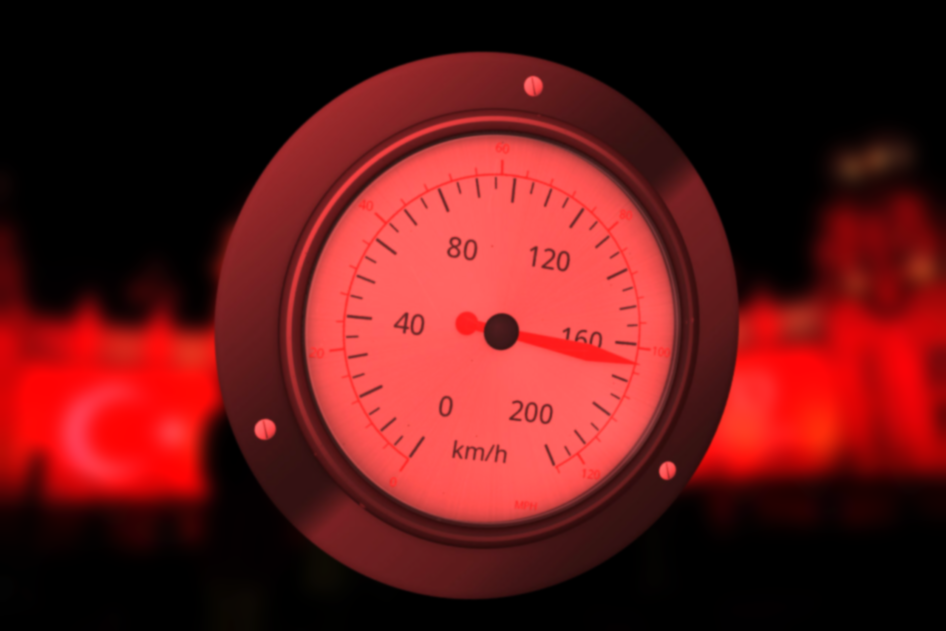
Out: 165
